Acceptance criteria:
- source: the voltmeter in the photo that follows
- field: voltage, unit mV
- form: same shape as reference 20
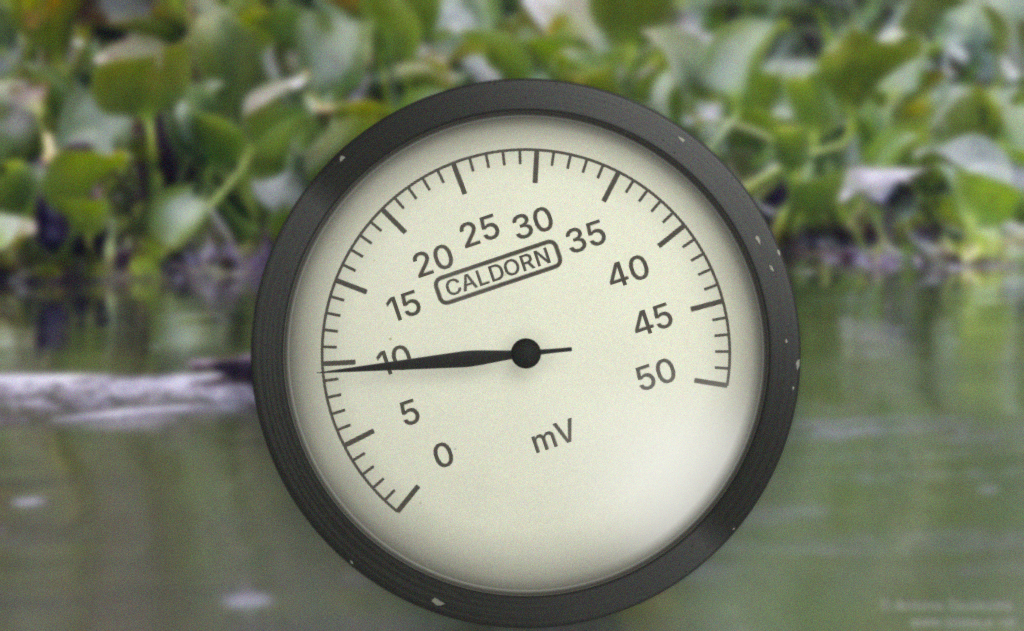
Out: 9.5
